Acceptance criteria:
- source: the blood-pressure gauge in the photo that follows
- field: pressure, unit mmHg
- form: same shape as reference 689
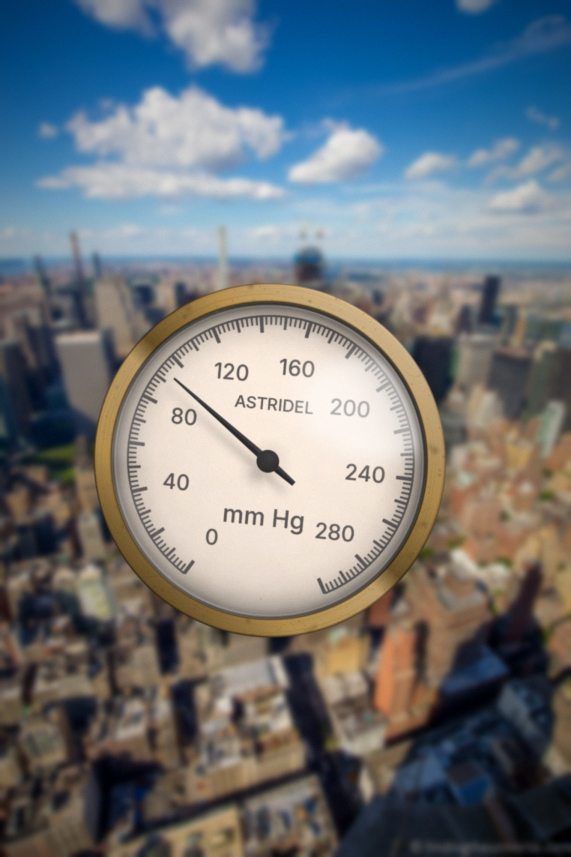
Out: 94
